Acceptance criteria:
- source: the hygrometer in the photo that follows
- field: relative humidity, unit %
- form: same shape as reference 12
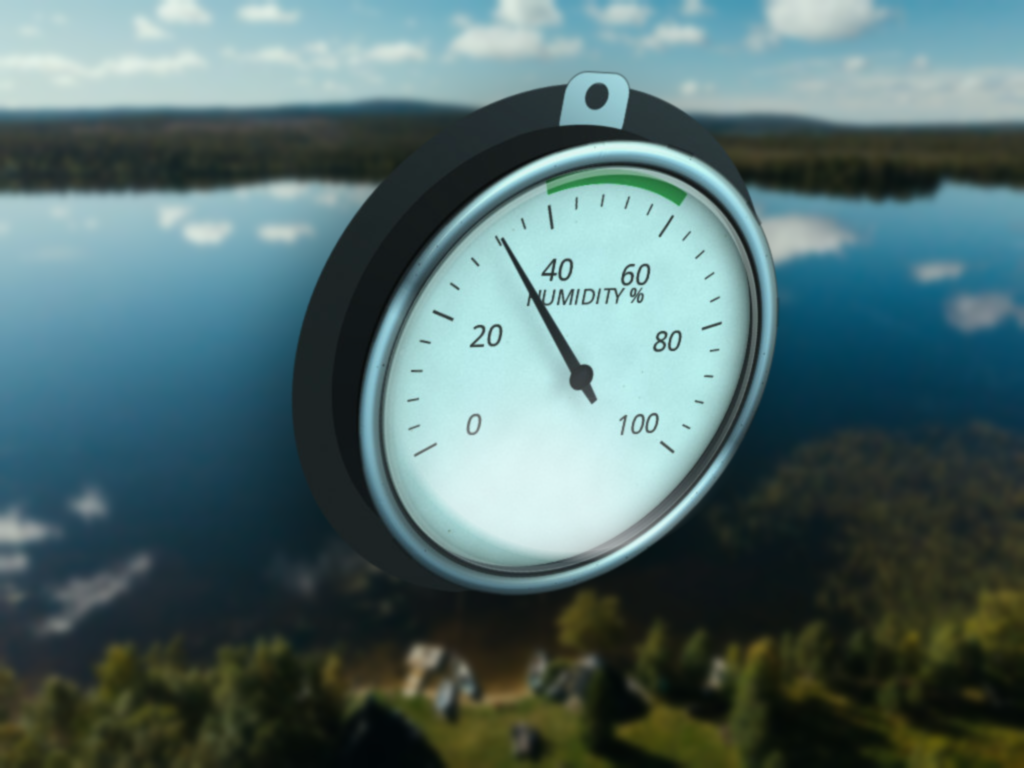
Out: 32
